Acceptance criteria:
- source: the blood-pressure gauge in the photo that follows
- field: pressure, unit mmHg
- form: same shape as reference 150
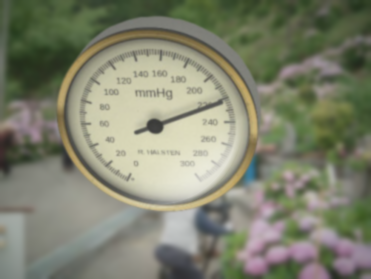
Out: 220
